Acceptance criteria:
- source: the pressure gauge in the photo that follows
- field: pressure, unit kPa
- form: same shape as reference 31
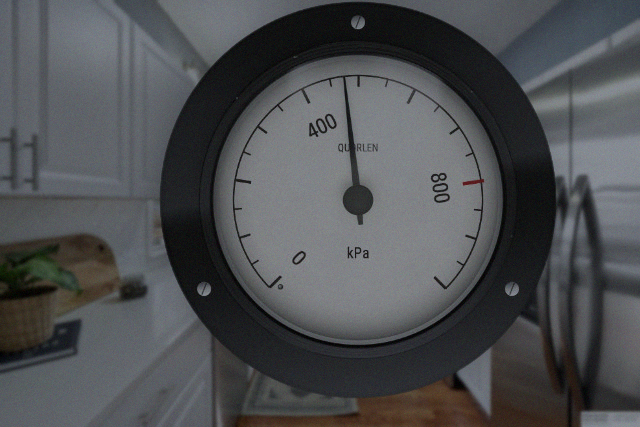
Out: 475
